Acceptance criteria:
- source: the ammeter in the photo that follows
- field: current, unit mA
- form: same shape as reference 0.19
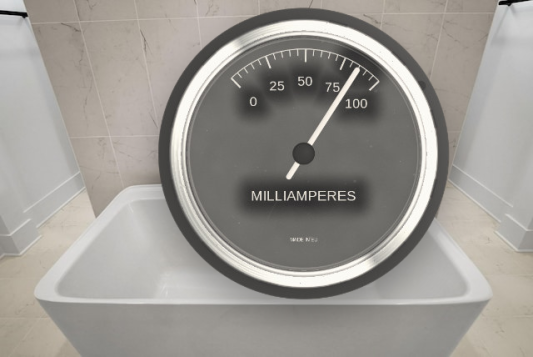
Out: 85
